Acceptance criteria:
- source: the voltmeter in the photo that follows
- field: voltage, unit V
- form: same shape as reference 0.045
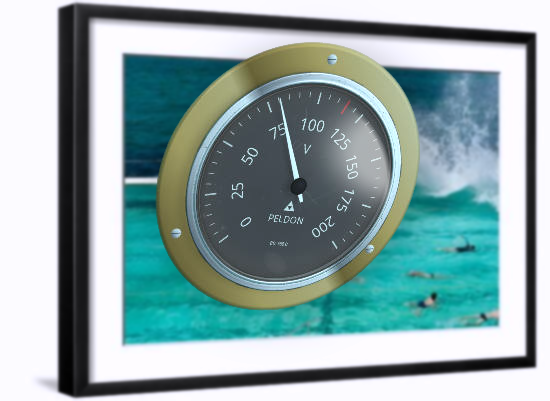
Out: 80
